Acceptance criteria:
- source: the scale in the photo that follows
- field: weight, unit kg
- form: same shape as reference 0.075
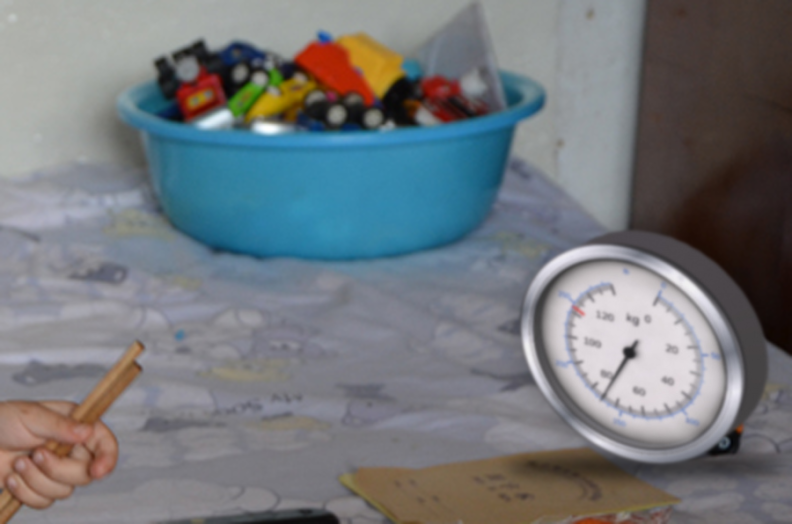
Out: 75
